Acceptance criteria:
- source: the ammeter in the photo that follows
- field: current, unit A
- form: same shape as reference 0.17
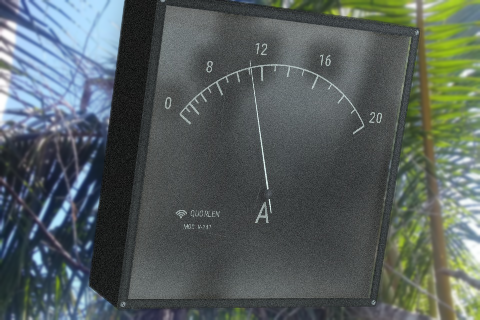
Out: 11
